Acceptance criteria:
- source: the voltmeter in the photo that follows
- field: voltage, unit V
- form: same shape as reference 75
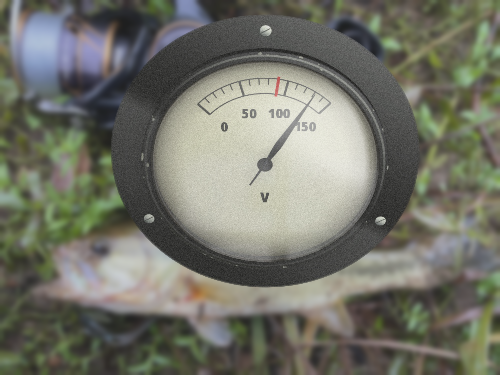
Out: 130
